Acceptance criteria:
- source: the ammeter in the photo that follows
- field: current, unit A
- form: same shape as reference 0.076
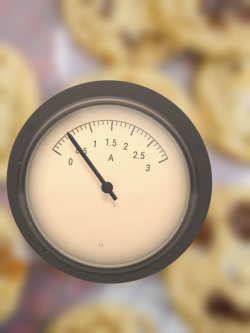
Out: 0.5
